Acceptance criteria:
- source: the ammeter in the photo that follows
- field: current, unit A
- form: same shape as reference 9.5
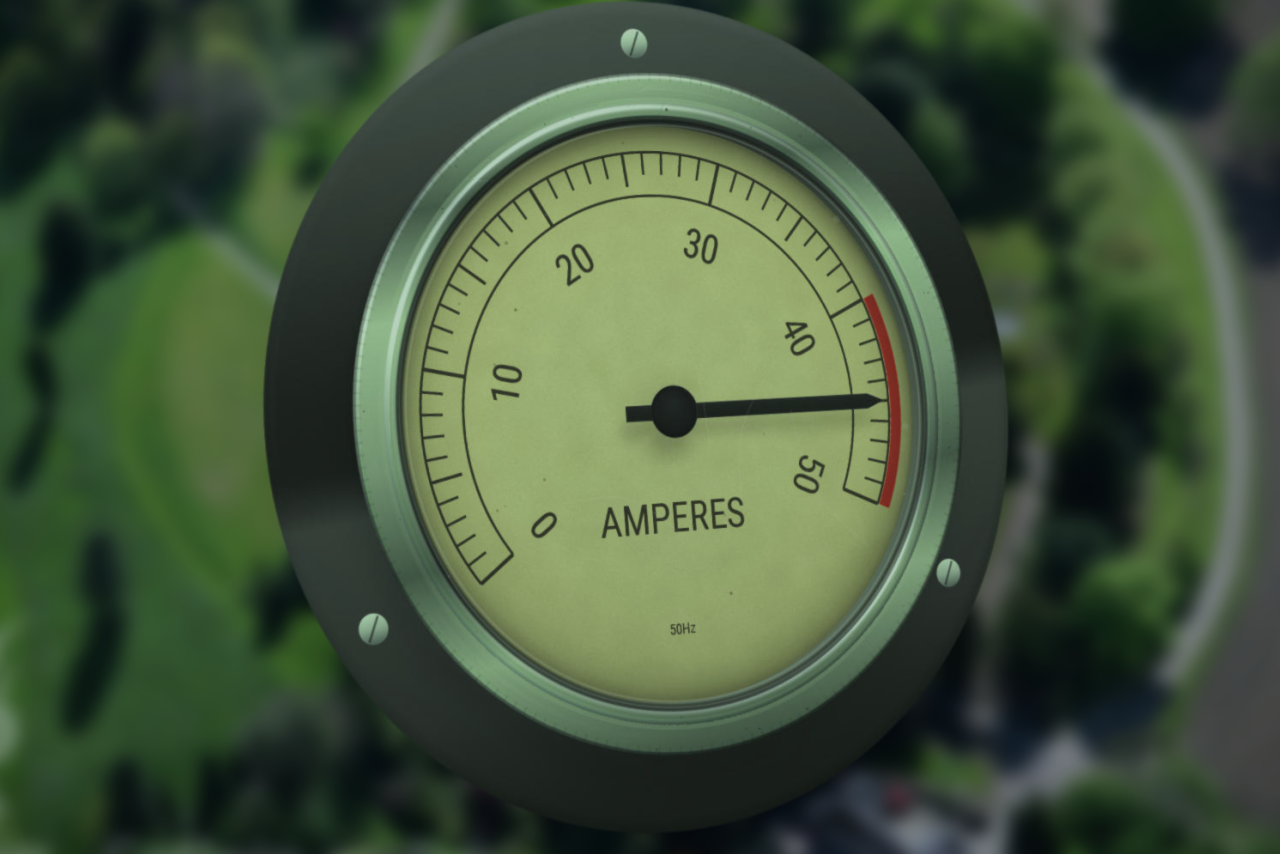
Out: 45
